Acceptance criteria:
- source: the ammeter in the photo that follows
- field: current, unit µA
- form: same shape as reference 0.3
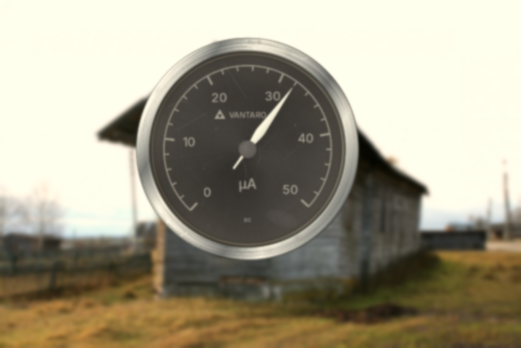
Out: 32
